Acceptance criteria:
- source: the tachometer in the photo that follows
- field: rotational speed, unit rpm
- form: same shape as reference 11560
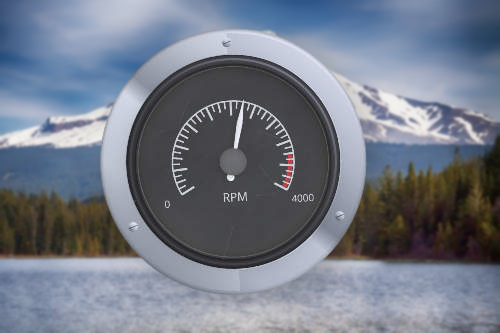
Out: 2200
